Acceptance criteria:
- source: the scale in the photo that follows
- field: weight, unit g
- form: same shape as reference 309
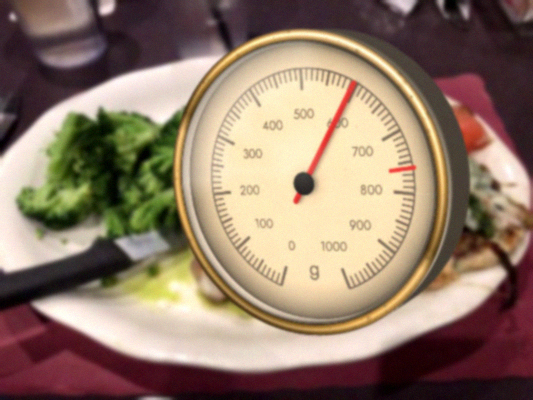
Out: 600
